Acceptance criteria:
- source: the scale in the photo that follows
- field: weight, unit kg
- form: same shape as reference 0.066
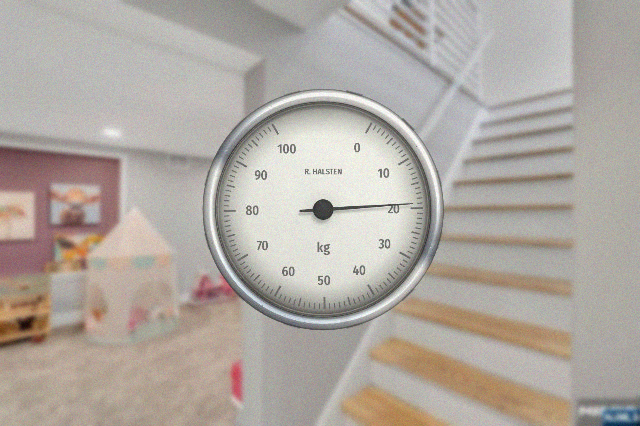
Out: 19
